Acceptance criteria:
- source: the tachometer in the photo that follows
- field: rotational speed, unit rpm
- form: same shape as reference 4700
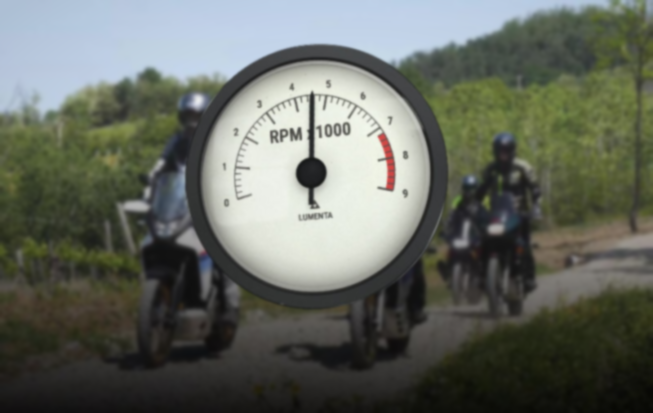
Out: 4600
